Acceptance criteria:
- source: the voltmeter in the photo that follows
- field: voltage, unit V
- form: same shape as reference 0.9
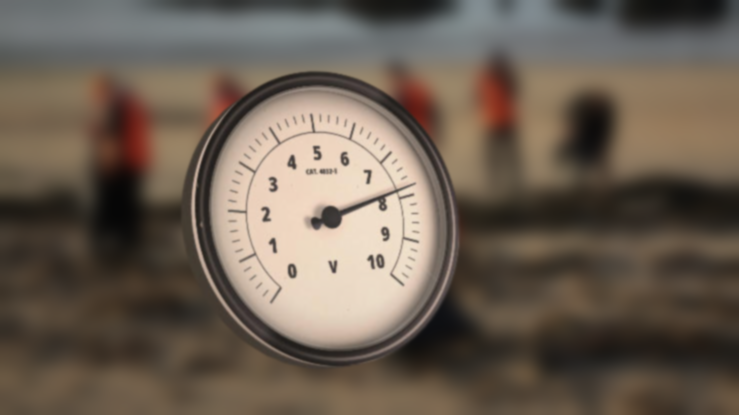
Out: 7.8
